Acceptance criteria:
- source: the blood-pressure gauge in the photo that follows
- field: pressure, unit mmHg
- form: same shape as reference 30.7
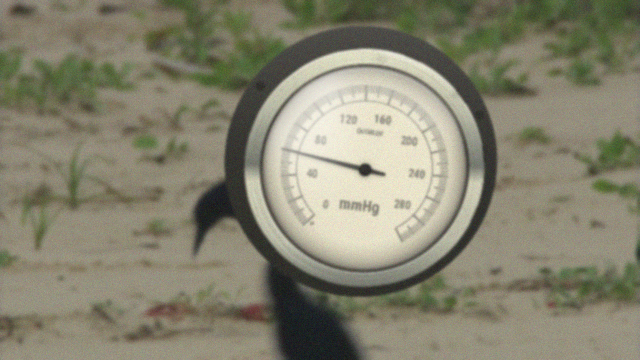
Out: 60
